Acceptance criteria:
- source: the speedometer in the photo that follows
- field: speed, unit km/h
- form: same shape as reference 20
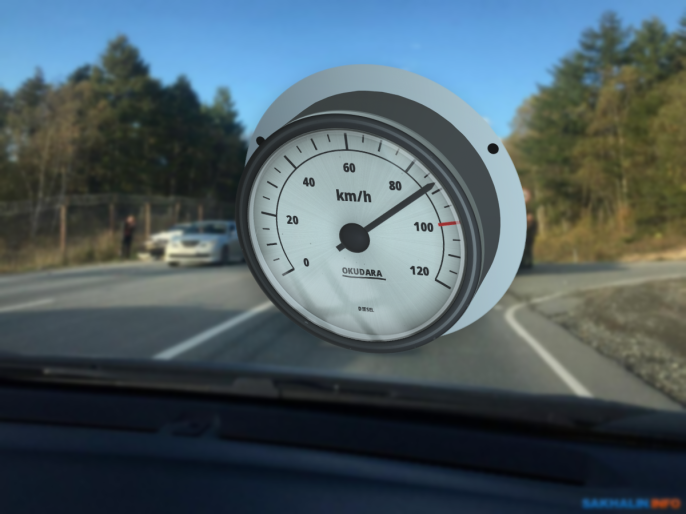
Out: 87.5
